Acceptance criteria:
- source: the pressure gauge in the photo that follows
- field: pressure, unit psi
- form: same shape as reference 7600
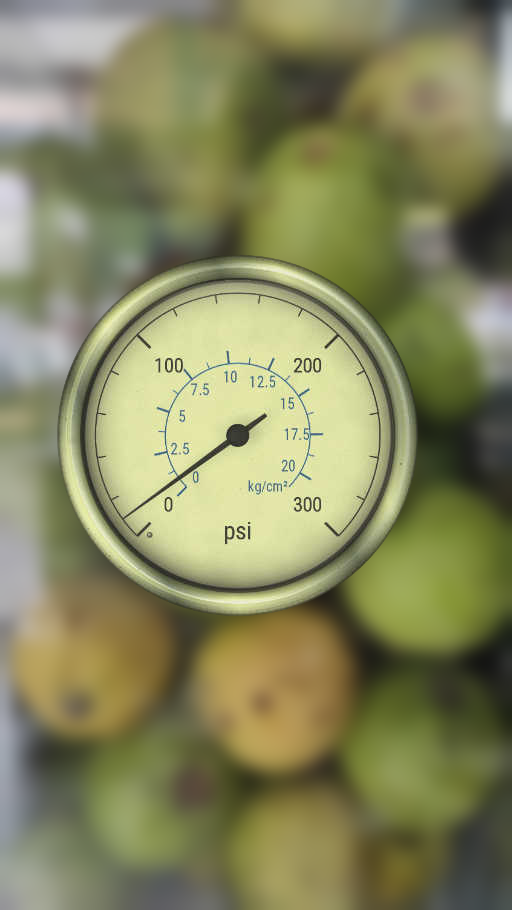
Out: 10
